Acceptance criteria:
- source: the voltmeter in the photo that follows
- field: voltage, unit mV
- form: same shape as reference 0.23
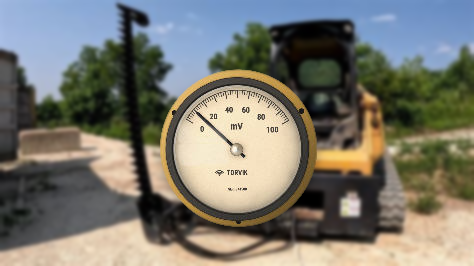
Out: 10
